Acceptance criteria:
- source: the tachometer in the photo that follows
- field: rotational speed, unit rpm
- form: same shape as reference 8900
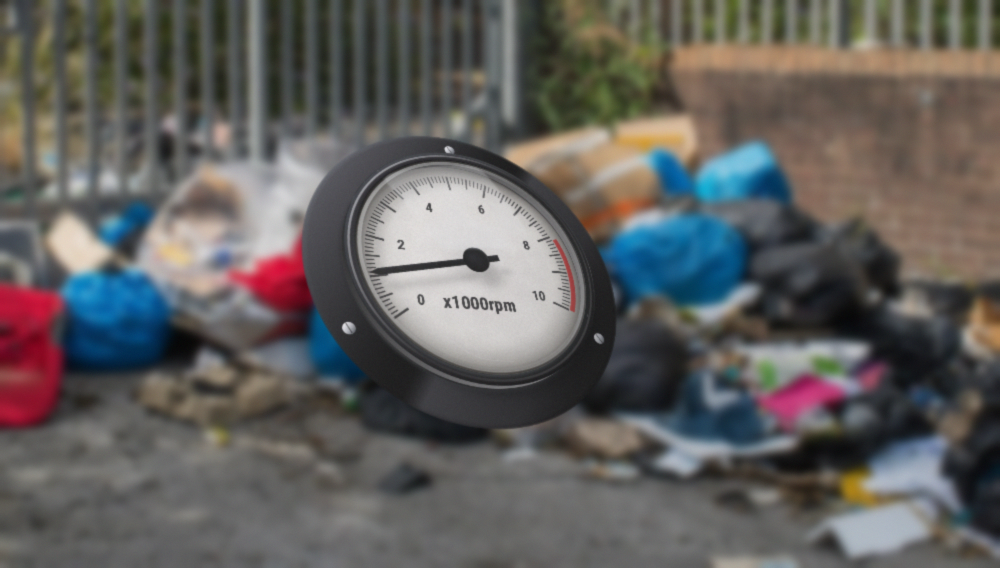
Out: 1000
